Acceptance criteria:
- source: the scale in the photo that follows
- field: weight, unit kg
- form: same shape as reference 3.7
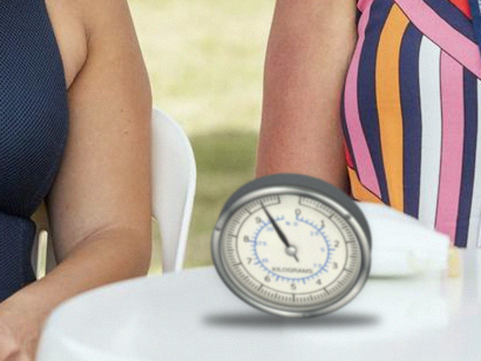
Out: 9.5
